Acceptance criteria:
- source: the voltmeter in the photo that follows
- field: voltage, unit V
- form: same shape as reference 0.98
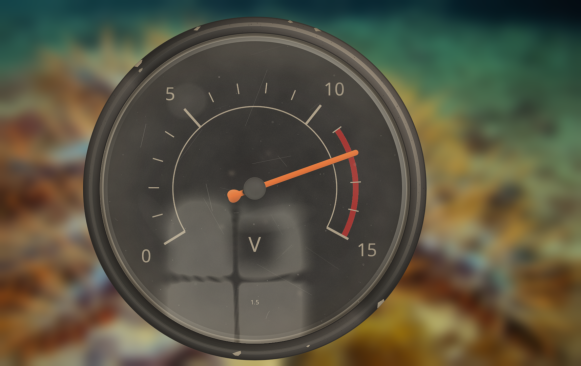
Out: 12
